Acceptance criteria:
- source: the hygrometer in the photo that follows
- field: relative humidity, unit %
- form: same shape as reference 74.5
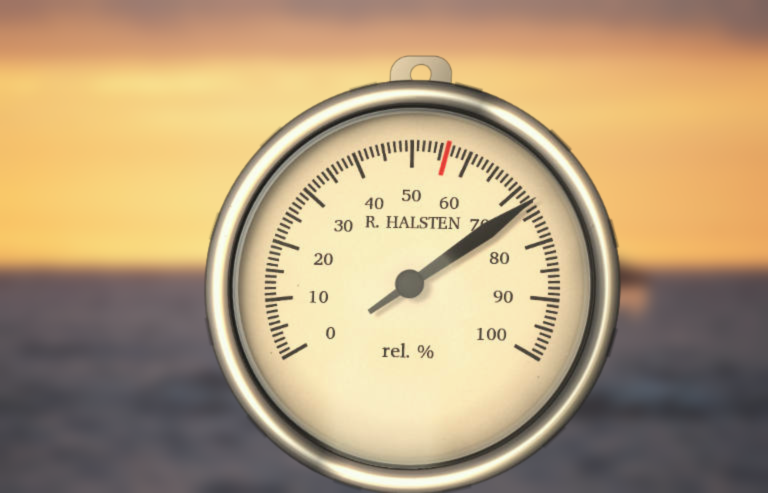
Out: 73
